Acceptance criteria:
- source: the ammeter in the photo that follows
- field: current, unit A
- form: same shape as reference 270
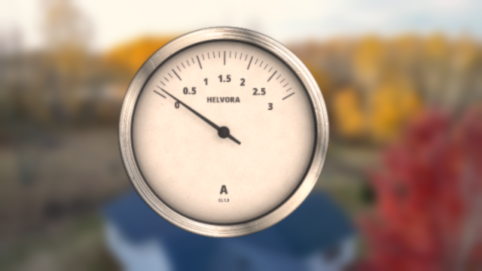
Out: 0.1
